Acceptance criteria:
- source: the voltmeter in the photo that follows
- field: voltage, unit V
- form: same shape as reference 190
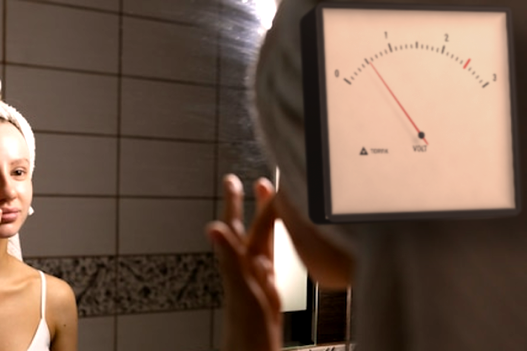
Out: 0.5
